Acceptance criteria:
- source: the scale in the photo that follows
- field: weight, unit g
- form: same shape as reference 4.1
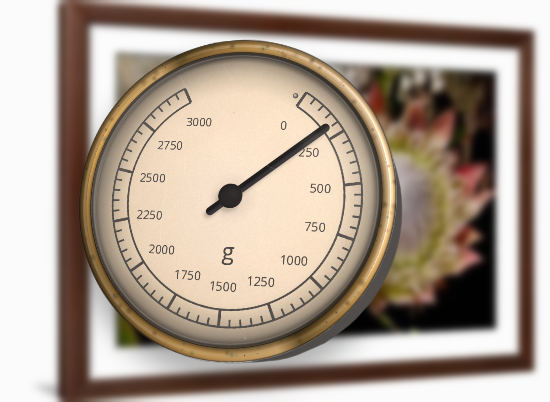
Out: 200
